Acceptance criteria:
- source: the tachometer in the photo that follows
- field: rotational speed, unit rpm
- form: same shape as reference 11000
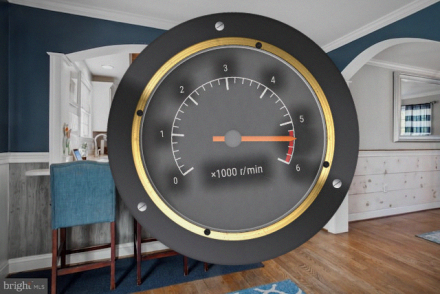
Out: 5400
